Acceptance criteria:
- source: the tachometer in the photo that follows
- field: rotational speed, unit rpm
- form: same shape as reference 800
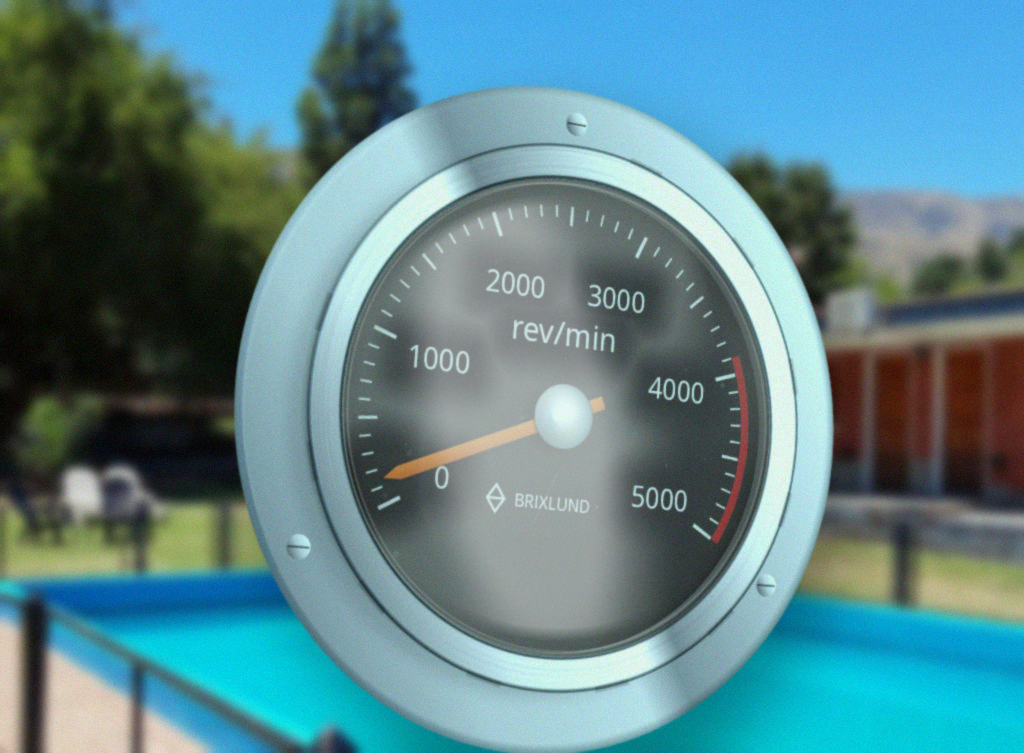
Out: 150
